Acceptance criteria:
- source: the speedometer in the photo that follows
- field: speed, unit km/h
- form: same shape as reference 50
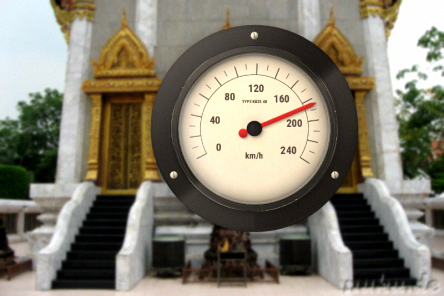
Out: 185
